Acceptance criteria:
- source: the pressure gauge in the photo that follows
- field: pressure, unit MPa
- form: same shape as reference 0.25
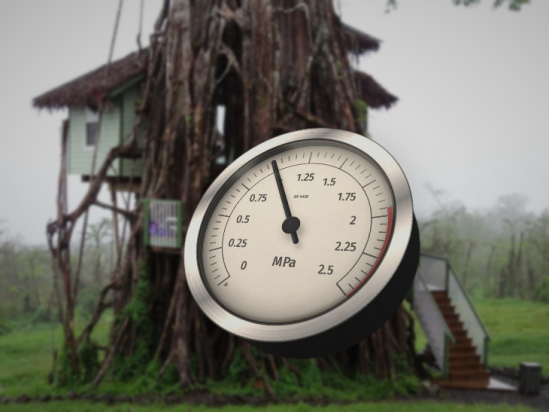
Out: 1
